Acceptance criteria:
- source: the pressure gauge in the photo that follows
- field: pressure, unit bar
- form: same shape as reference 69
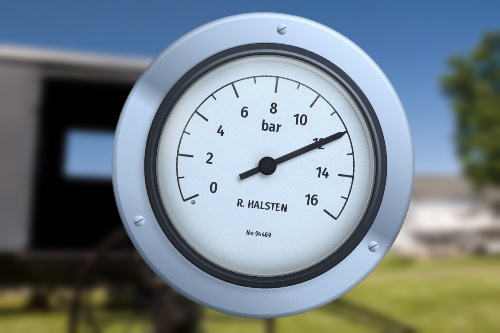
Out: 12
